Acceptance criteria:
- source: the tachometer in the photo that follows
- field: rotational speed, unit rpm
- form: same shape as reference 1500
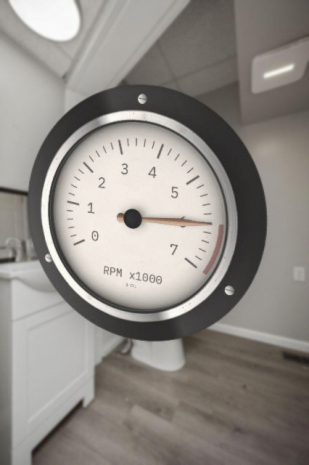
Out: 6000
